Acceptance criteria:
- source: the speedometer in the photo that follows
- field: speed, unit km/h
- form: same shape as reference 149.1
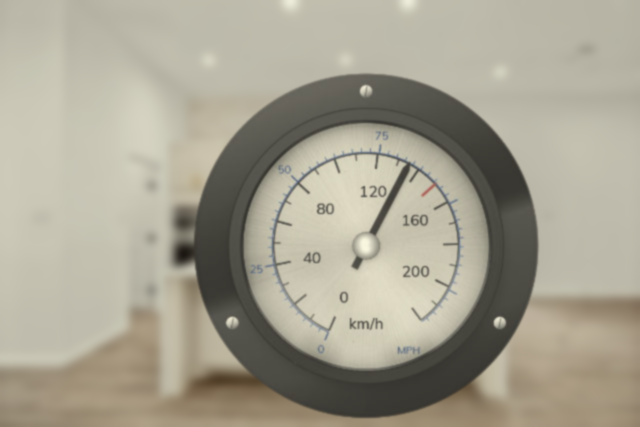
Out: 135
